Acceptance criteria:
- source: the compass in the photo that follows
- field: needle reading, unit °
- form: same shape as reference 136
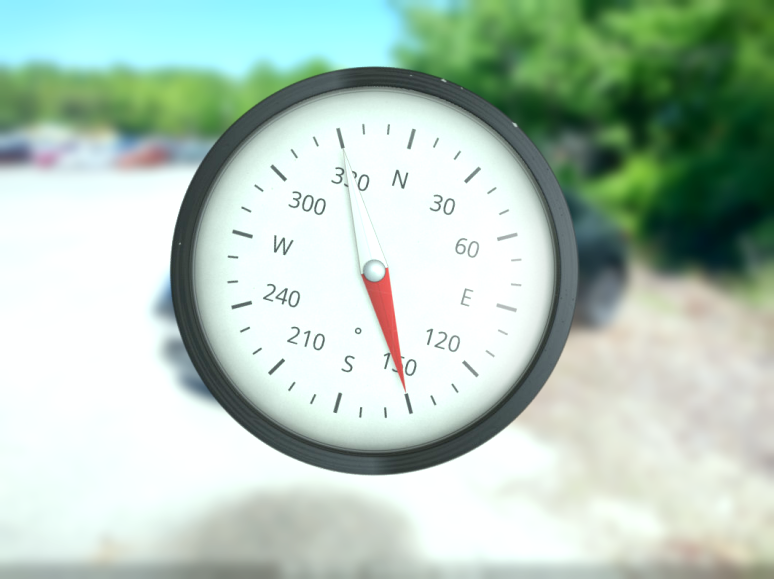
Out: 150
